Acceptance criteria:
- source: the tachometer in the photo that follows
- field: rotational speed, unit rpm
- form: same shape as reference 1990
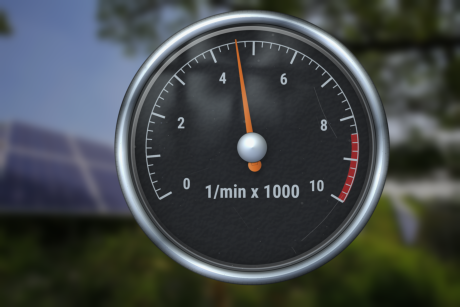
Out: 4600
